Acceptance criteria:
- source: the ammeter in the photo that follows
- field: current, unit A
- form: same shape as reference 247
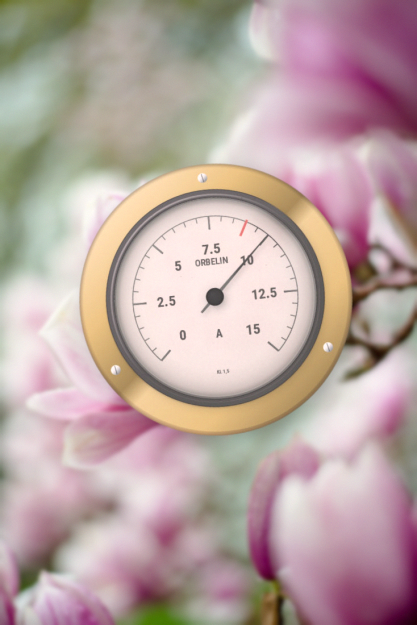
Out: 10
